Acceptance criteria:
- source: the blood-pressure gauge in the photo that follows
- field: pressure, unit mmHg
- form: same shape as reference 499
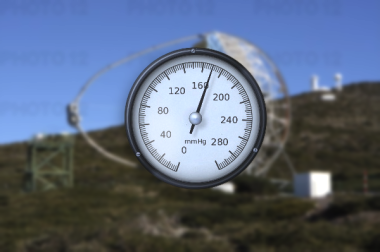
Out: 170
